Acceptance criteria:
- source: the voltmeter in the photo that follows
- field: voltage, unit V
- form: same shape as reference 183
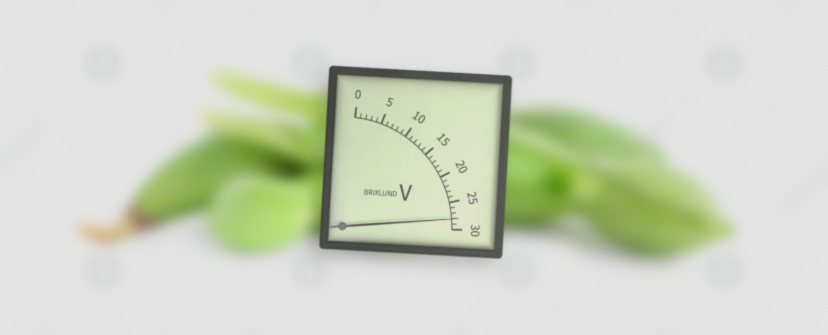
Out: 28
